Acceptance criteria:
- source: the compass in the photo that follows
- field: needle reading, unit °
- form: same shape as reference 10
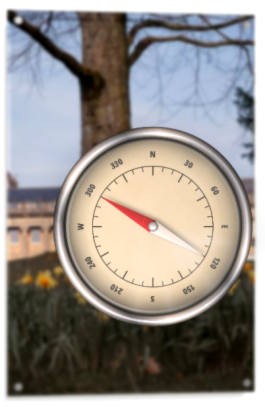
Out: 300
